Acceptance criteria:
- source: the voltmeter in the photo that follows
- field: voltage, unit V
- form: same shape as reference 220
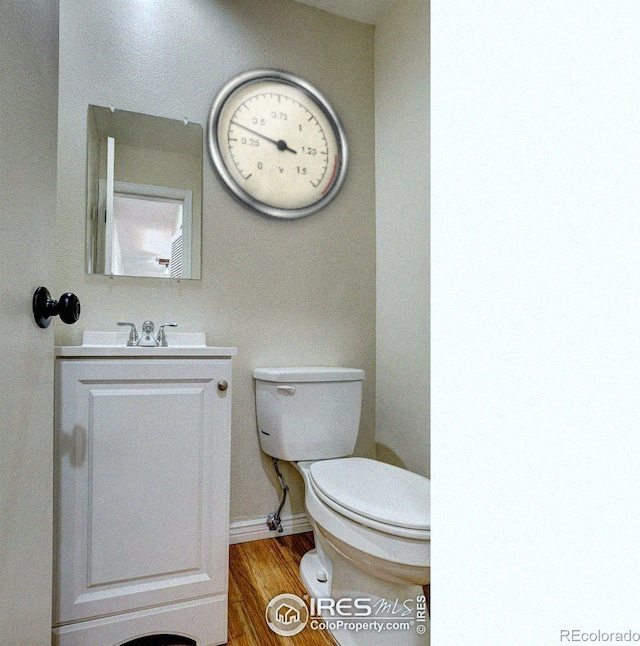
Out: 0.35
